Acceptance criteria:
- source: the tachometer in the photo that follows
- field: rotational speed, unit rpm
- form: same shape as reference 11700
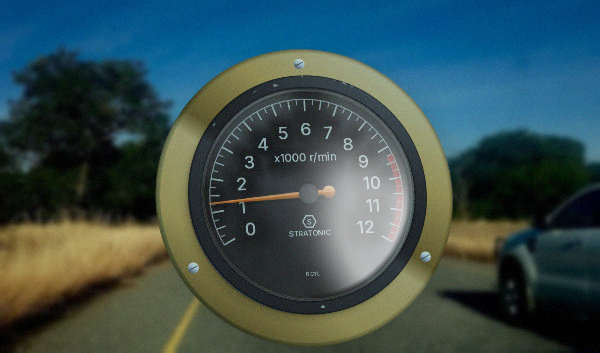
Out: 1250
